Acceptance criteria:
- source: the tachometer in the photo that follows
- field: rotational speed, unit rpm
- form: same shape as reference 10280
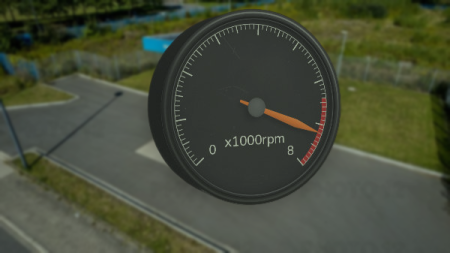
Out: 7200
